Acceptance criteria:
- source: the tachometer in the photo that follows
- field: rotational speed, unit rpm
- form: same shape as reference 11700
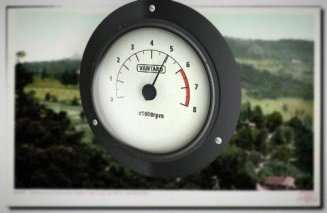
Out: 5000
